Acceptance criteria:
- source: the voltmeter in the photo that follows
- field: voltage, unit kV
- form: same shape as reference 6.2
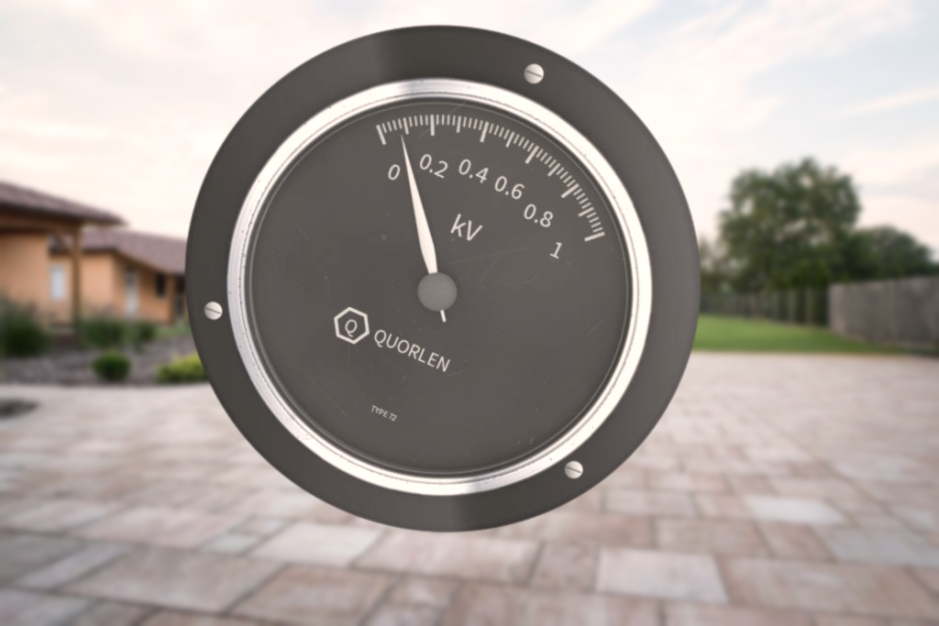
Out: 0.08
